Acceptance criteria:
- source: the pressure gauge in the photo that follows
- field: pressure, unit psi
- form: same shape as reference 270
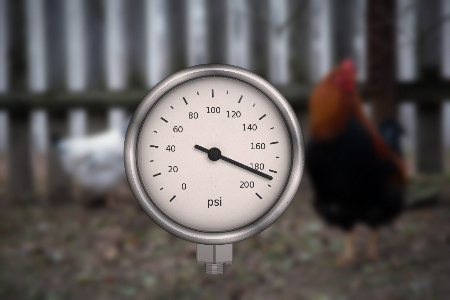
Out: 185
